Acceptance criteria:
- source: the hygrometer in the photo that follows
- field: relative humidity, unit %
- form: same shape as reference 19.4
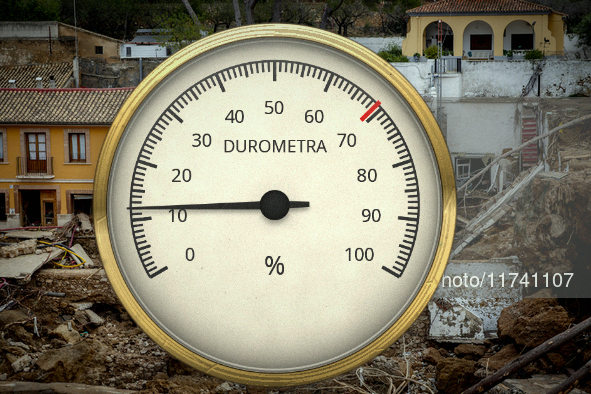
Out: 12
